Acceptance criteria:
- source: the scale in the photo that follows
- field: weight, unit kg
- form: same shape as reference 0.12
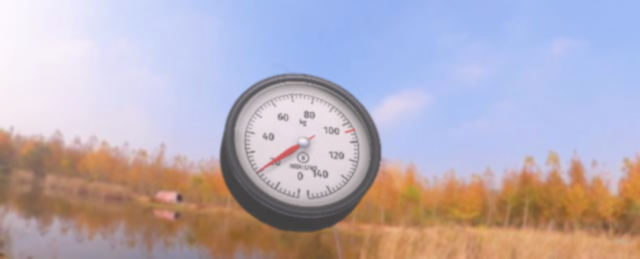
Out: 20
